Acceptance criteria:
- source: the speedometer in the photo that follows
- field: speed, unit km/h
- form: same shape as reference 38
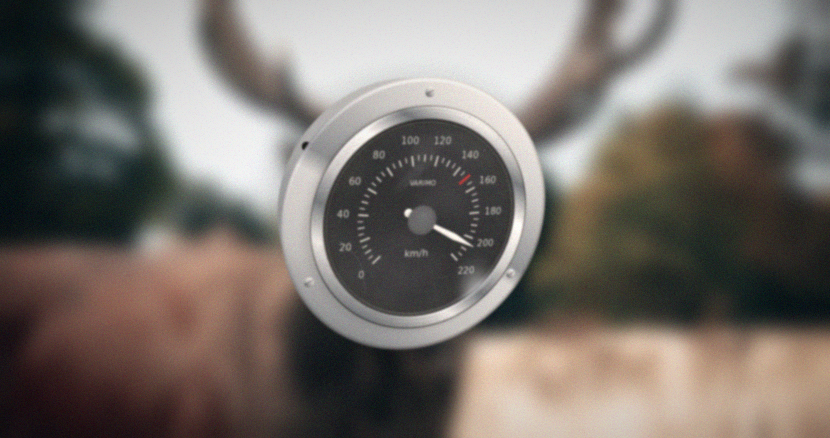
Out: 205
